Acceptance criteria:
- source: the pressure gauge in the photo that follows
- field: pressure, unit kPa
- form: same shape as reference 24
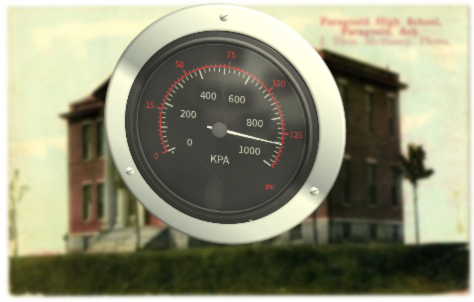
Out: 900
